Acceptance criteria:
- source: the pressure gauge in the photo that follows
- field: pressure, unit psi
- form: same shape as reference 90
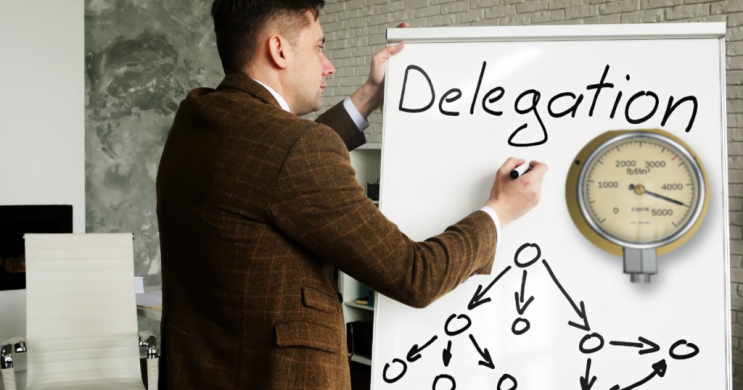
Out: 4500
